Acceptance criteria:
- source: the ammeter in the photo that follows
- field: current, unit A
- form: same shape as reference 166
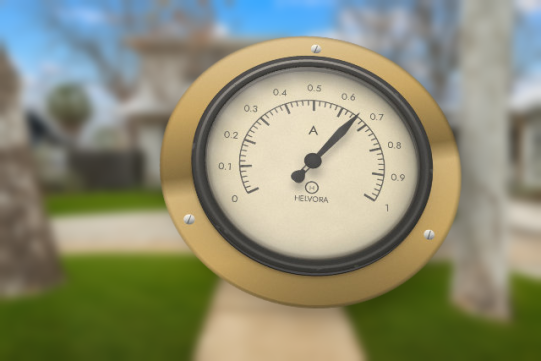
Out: 0.66
